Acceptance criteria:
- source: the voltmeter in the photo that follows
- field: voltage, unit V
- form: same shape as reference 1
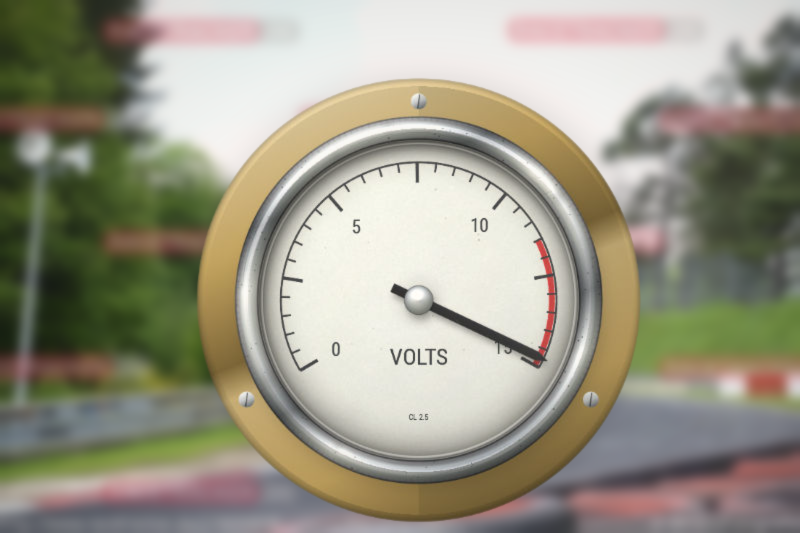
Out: 14.75
